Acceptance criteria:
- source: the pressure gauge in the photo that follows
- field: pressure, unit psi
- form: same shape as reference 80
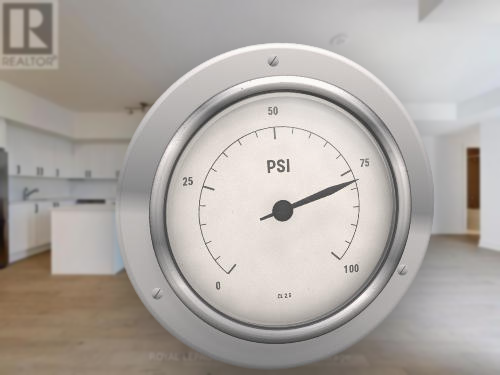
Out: 77.5
